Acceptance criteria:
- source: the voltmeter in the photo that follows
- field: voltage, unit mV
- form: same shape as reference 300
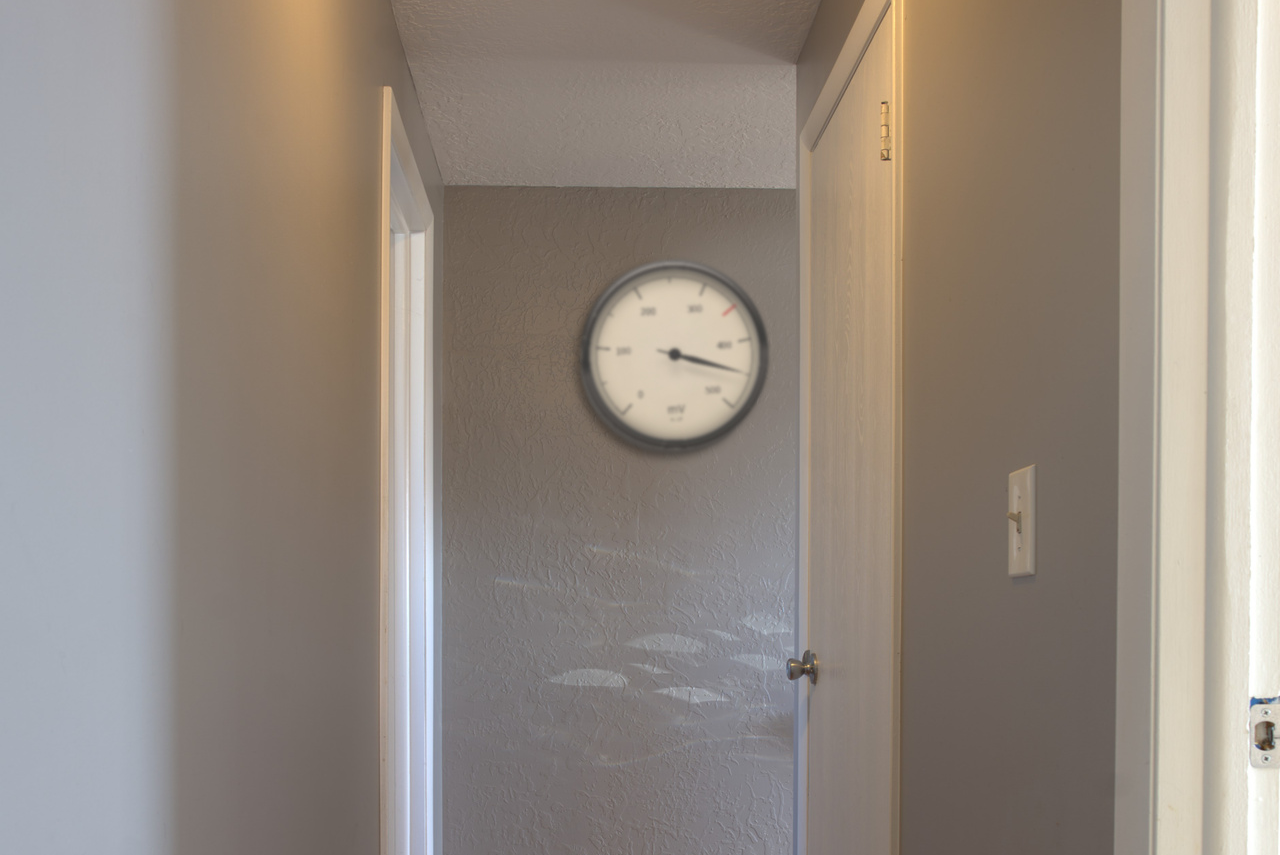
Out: 450
